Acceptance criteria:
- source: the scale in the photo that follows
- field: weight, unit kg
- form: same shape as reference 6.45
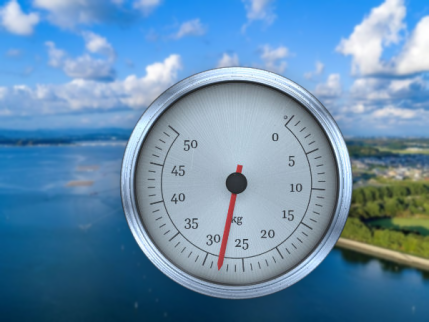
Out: 28
